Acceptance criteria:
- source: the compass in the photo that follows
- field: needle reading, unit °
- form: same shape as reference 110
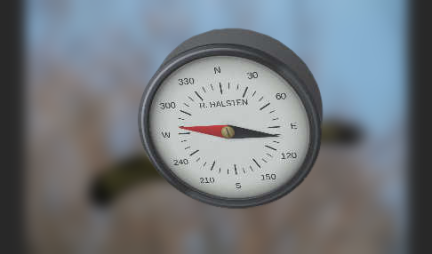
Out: 280
